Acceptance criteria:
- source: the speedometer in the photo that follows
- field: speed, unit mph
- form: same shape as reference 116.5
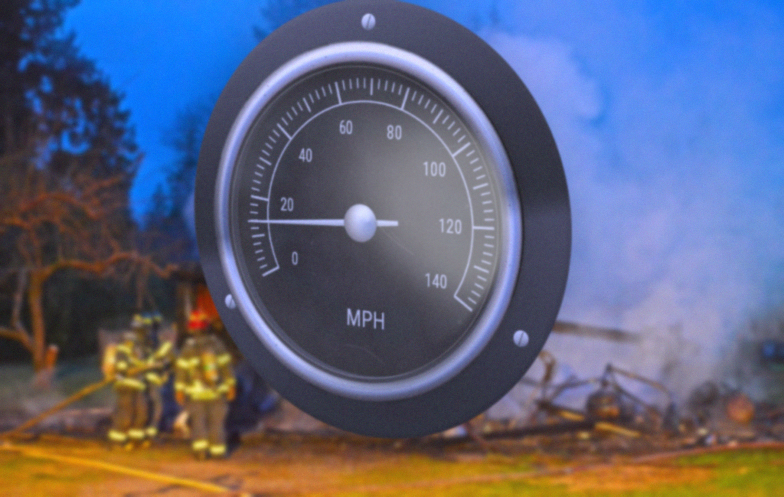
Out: 14
